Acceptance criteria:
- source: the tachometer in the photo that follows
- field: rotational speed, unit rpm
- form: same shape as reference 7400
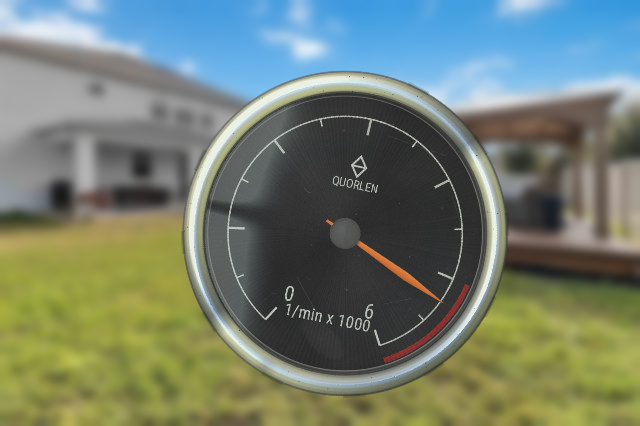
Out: 5250
